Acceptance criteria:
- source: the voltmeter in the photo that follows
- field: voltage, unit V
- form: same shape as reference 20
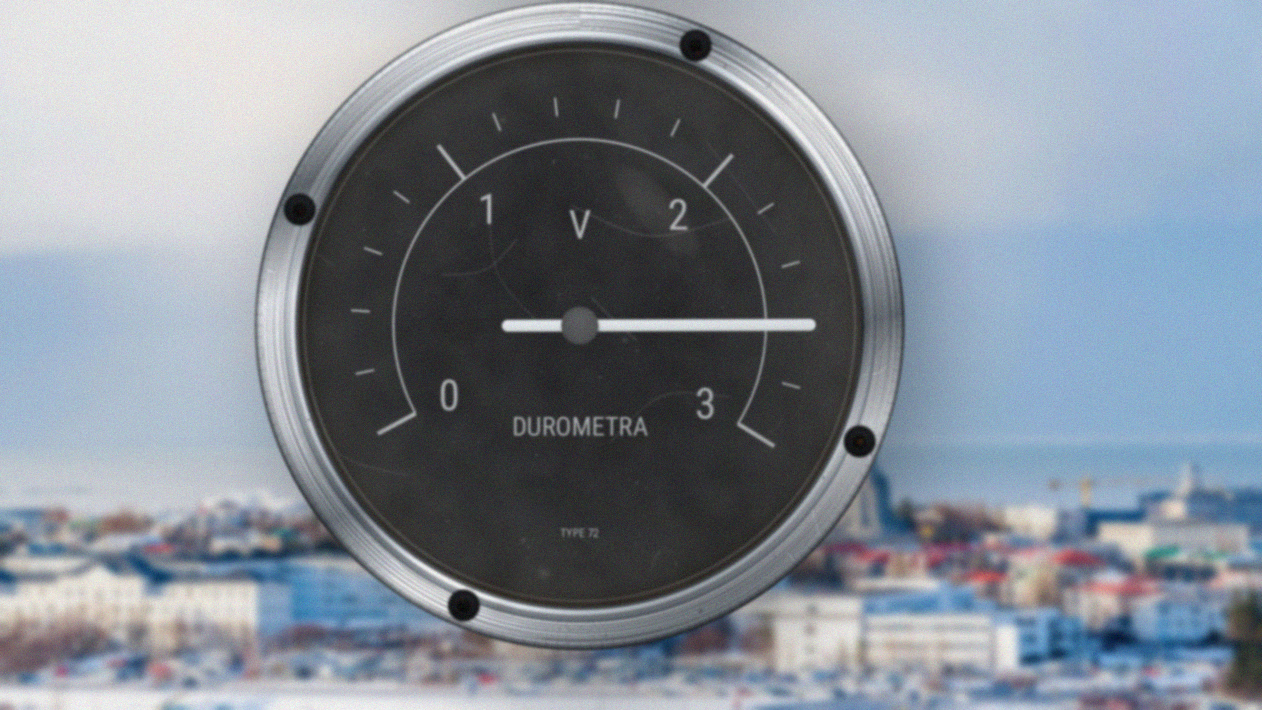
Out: 2.6
